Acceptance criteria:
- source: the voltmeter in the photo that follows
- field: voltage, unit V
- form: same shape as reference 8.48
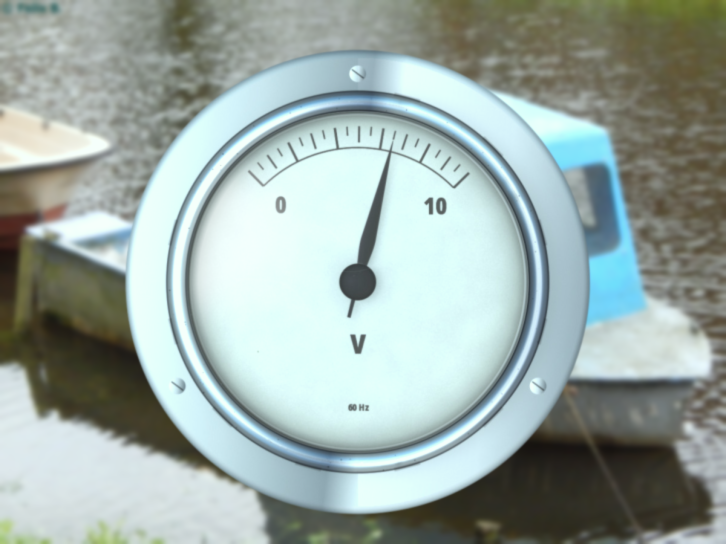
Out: 6.5
